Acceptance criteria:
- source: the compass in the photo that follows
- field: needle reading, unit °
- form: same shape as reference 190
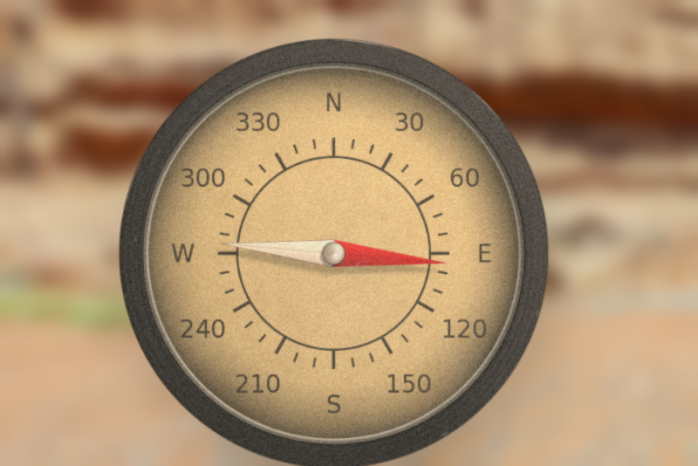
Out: 95
